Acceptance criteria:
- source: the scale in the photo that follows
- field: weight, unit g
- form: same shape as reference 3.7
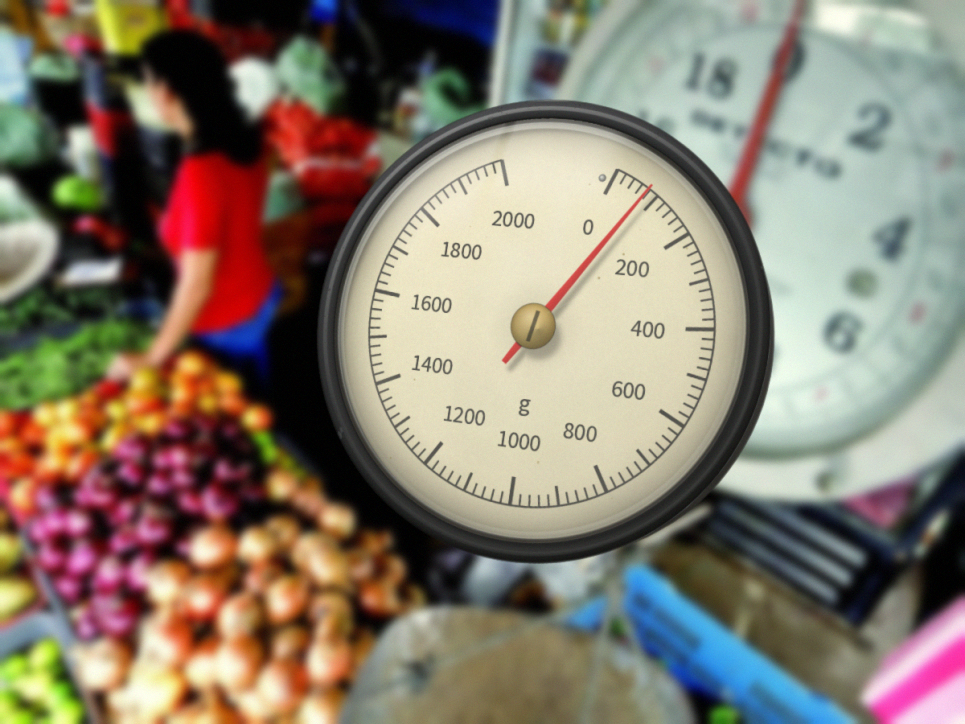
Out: 80
